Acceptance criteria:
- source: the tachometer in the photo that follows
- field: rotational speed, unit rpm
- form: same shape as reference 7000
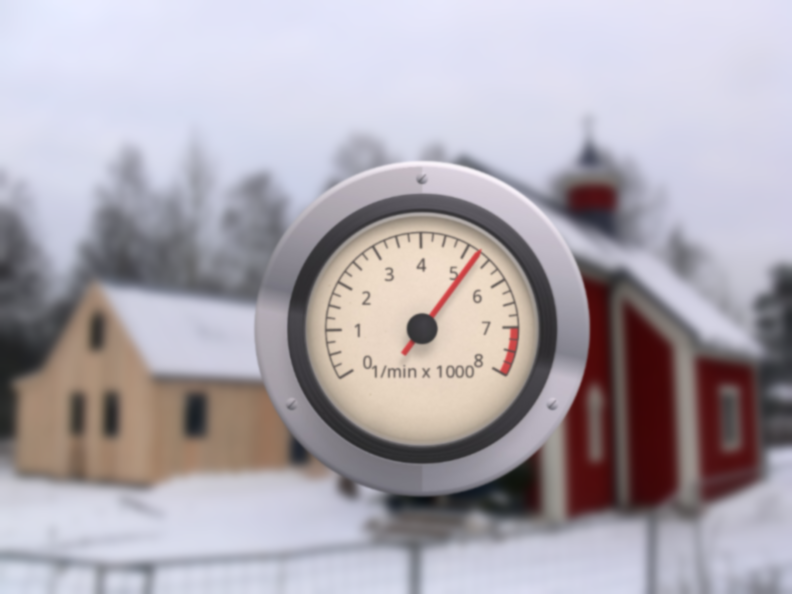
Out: 5250
